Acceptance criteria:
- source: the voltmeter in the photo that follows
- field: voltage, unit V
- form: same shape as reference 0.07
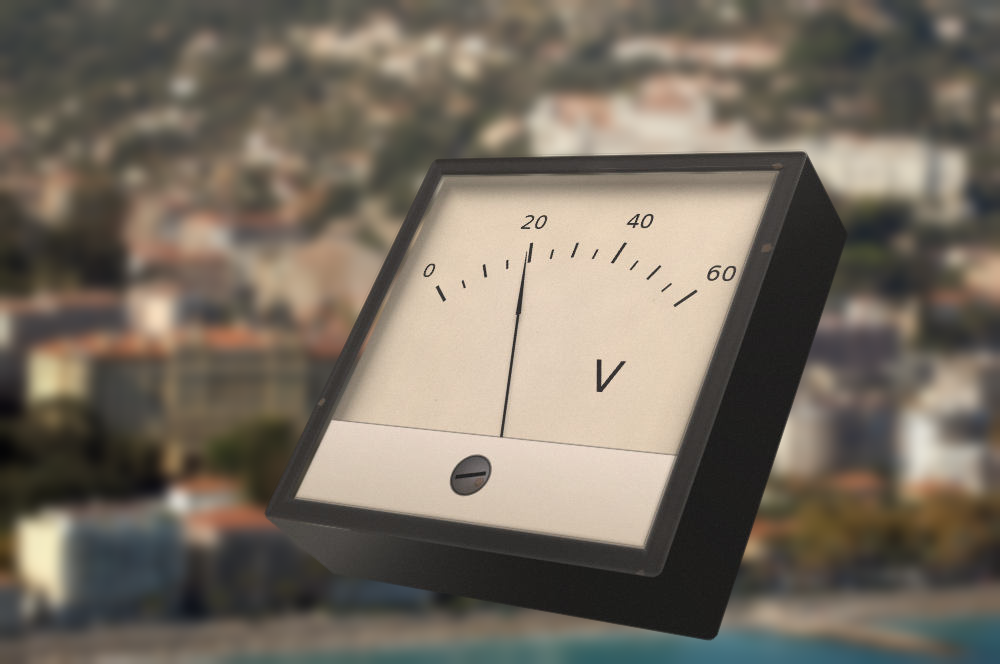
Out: 20
